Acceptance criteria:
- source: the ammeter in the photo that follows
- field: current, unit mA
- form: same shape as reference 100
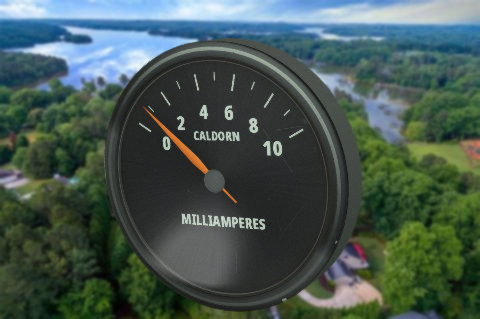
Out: 1
